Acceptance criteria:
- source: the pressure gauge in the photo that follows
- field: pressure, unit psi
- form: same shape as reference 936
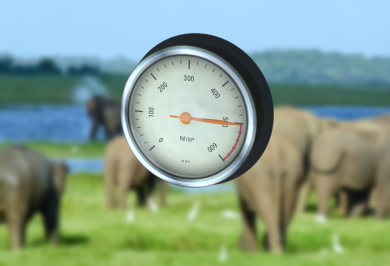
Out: 500
